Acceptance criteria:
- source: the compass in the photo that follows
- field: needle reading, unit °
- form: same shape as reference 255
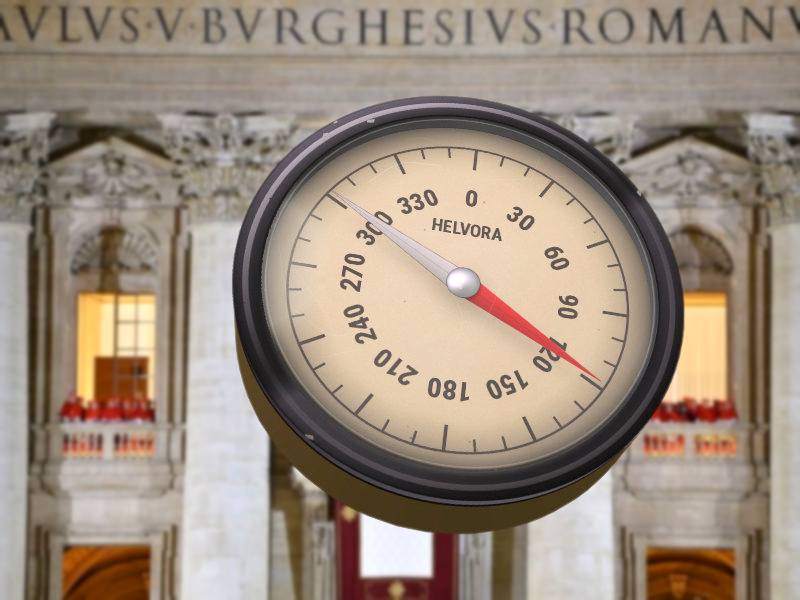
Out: 120
